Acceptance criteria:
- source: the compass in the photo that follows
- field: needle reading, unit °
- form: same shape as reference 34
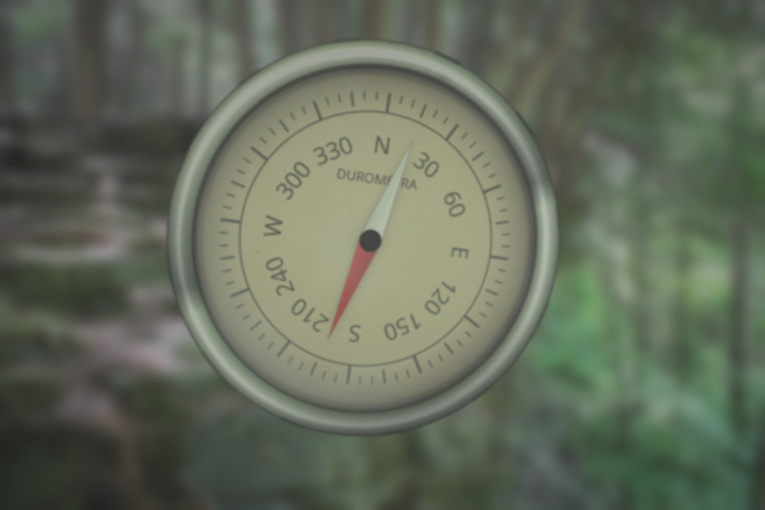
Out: 195
